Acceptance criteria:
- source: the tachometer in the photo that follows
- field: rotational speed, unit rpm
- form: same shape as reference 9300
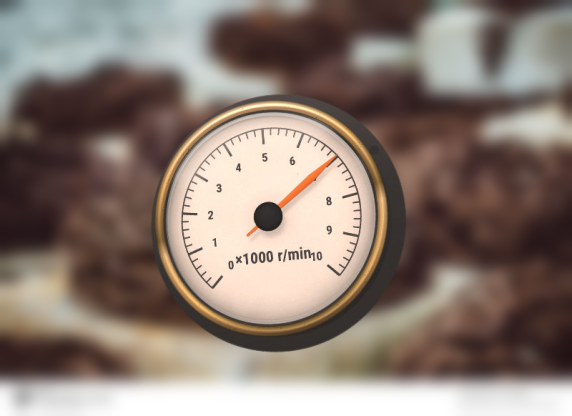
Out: 7000
